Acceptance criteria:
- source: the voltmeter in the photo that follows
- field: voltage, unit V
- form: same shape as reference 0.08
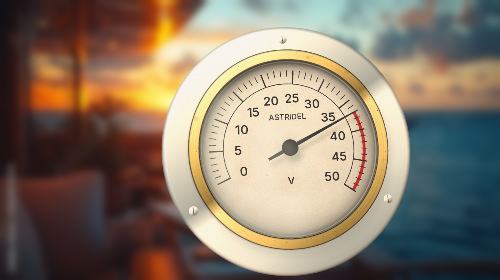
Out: 37
